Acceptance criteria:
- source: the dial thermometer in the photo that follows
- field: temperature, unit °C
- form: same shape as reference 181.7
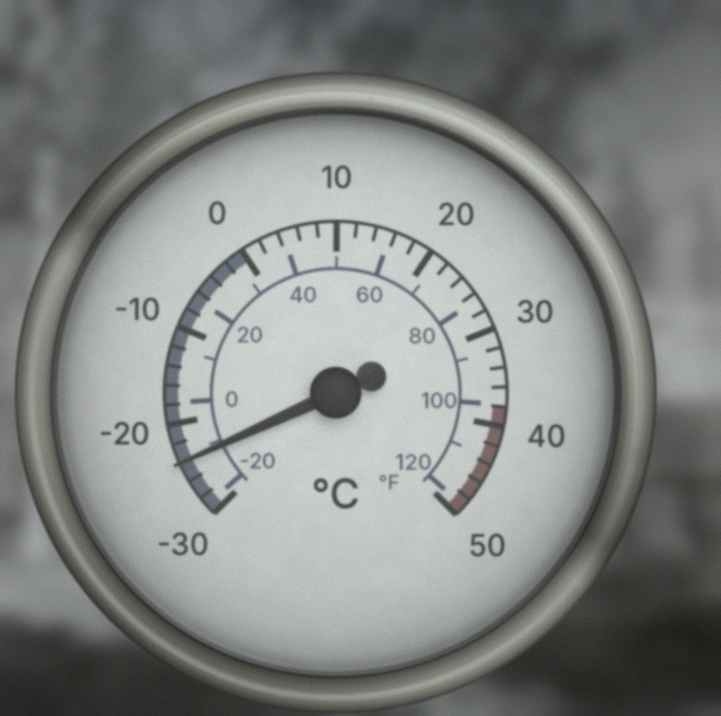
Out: -24
